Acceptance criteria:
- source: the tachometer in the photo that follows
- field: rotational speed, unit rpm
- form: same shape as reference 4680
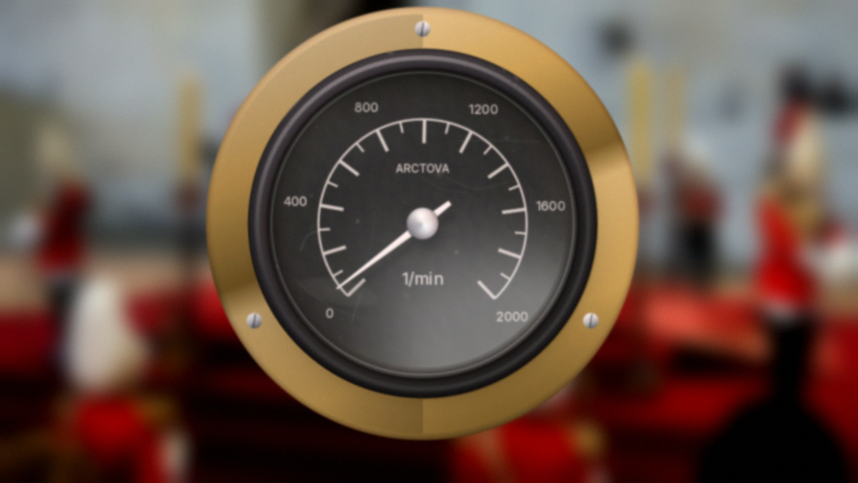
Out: 50
